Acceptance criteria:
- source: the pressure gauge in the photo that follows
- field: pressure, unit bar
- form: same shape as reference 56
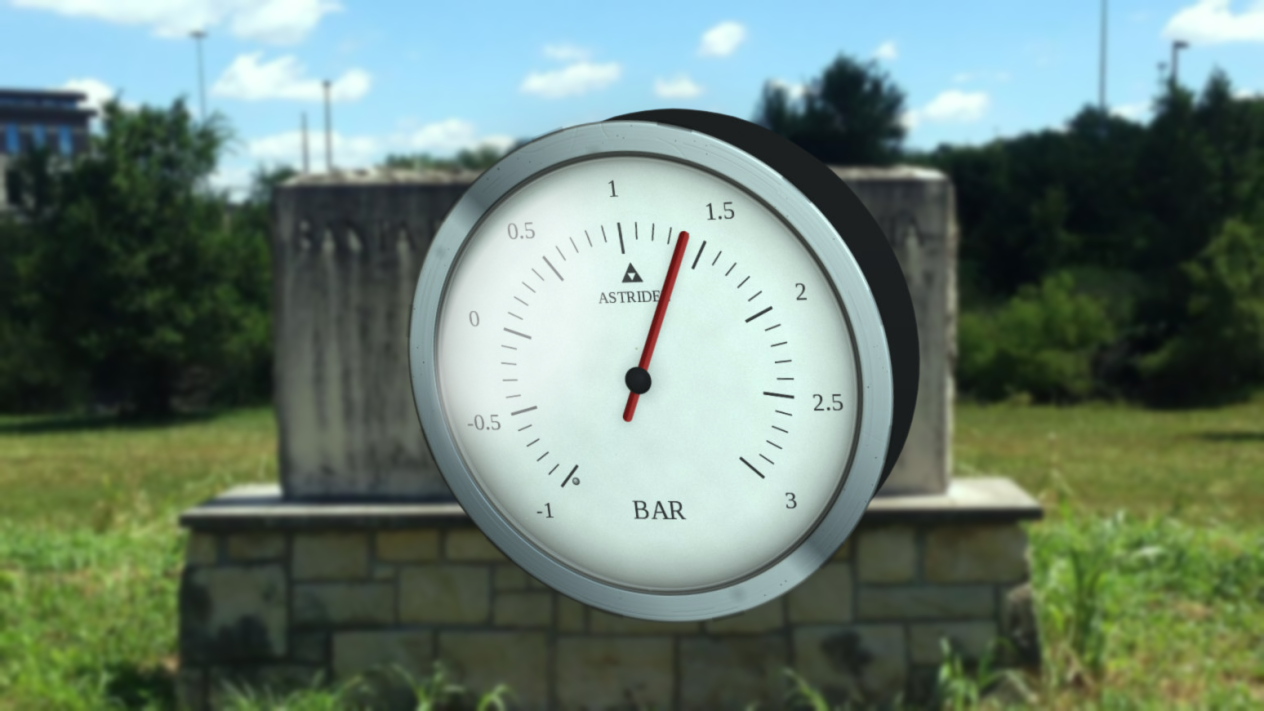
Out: 1.4
